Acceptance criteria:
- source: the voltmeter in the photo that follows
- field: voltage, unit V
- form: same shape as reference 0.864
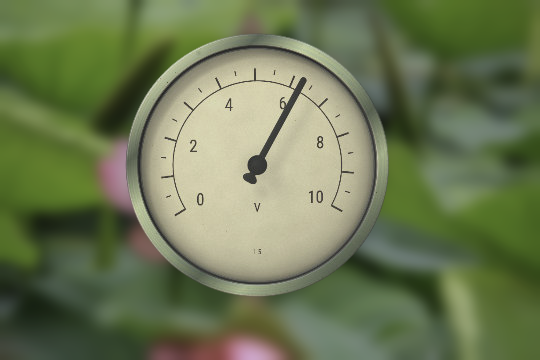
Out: 6.25
